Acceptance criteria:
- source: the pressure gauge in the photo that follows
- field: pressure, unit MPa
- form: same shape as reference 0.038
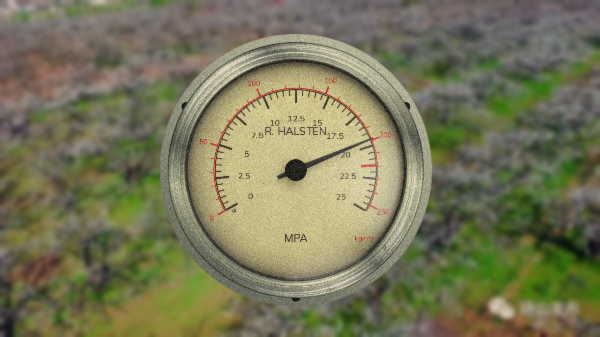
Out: 19.5
